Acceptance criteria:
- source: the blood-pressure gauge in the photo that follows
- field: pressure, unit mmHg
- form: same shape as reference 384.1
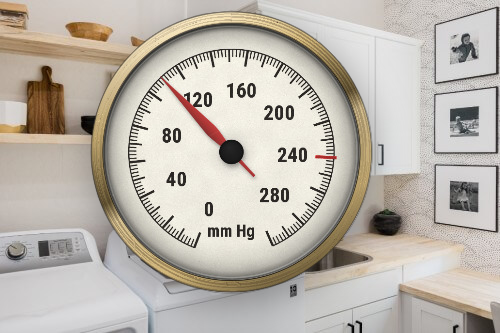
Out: 110
